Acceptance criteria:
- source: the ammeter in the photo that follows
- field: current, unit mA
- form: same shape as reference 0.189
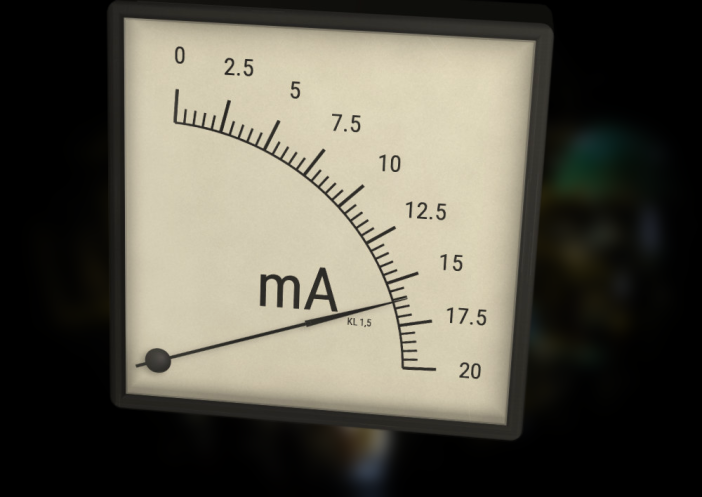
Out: 16
